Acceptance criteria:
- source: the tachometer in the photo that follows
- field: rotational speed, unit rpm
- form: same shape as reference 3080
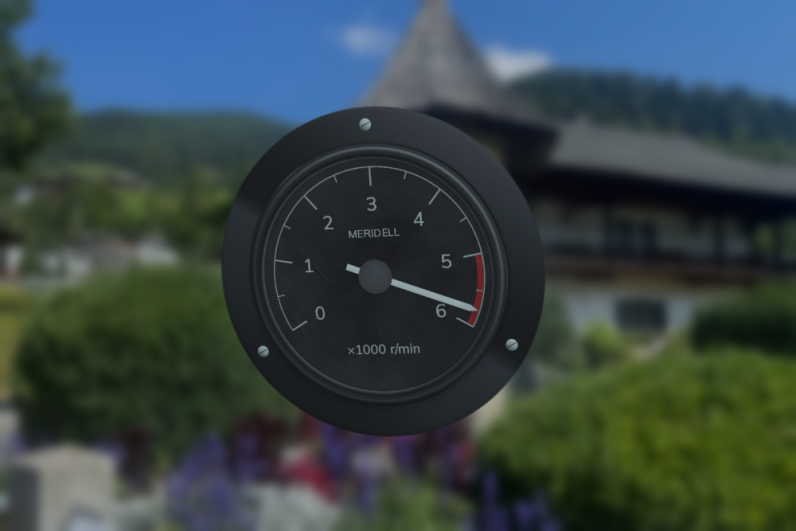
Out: 5750
